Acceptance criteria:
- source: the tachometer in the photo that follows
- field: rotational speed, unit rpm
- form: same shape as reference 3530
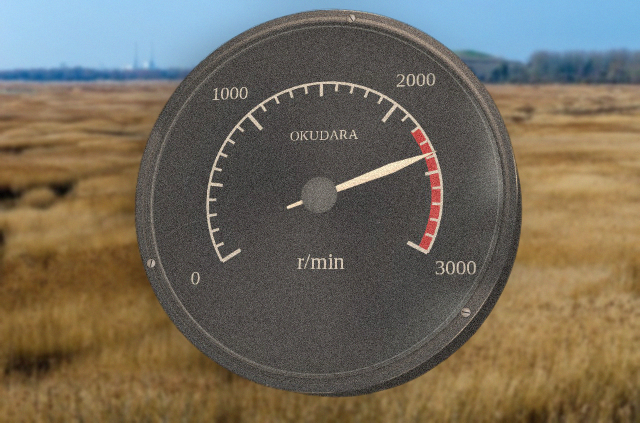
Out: 2400
